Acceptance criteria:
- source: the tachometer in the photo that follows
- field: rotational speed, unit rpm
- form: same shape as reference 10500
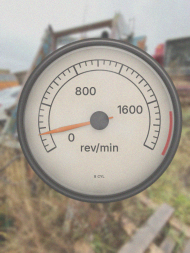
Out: 150
